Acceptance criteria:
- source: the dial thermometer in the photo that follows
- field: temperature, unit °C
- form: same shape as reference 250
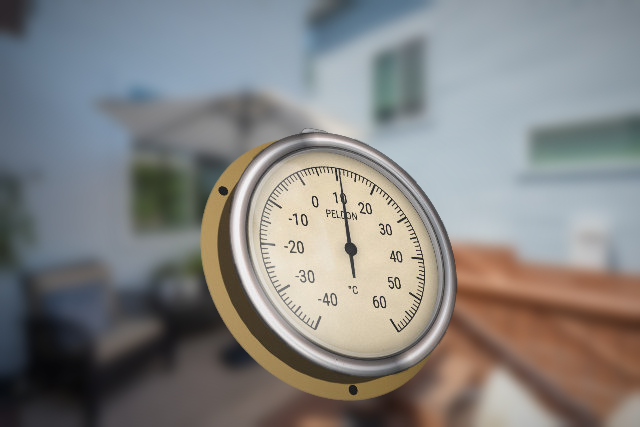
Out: 10
